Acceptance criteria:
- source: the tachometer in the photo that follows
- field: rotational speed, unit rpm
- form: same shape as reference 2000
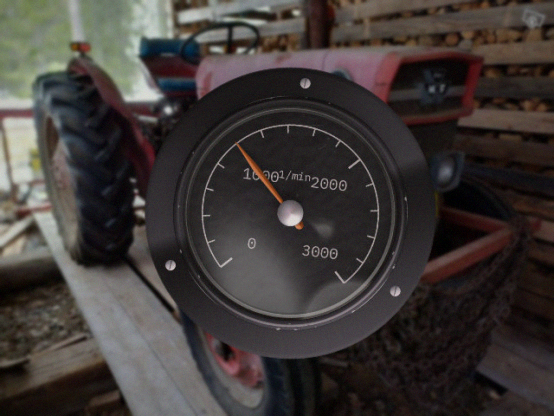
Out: 1000
